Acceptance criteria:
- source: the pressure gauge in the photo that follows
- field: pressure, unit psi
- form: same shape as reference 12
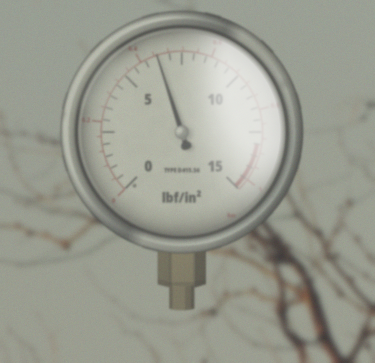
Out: 6.5
